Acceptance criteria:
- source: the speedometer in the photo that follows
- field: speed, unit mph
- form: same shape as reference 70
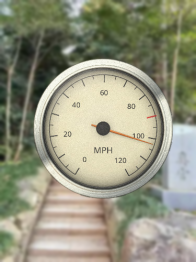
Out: 102.5
